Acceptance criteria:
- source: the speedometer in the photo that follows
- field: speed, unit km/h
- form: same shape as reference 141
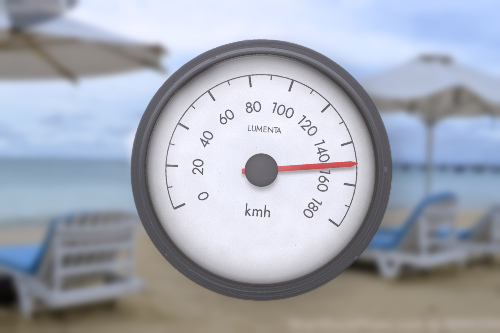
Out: 150
